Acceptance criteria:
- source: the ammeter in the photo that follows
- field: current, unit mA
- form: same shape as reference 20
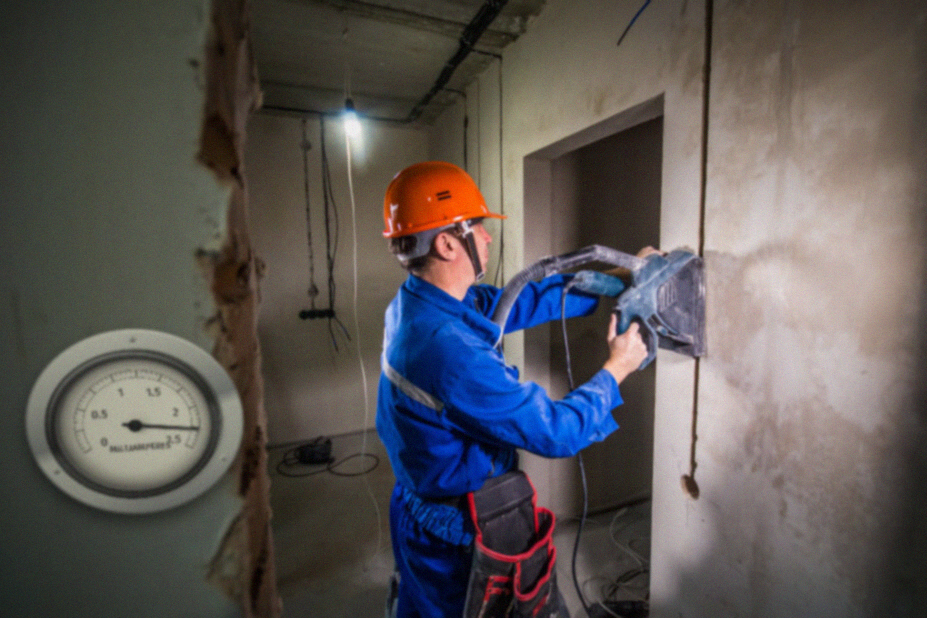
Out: 2.25
